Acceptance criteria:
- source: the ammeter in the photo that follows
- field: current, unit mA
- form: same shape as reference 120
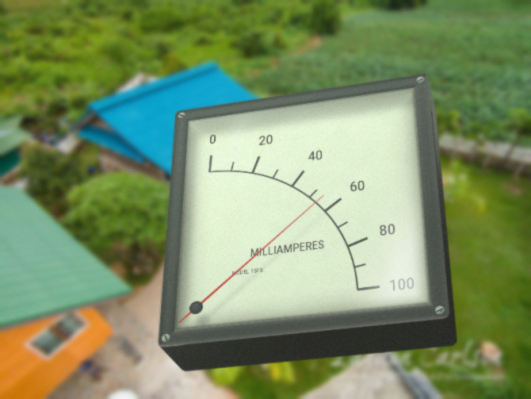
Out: 55
